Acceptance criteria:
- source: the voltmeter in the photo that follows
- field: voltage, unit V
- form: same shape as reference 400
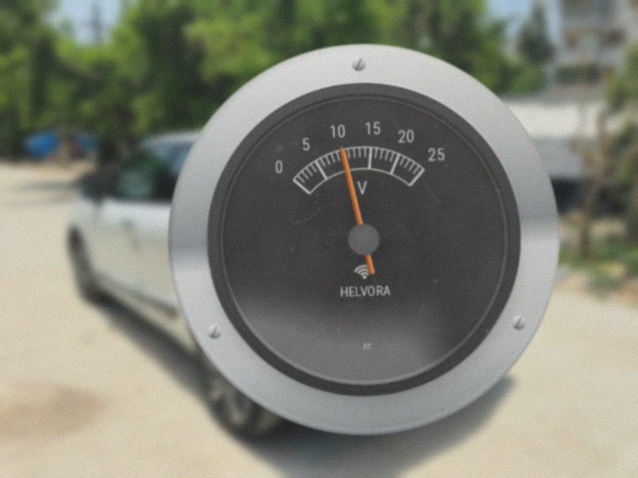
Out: 10
